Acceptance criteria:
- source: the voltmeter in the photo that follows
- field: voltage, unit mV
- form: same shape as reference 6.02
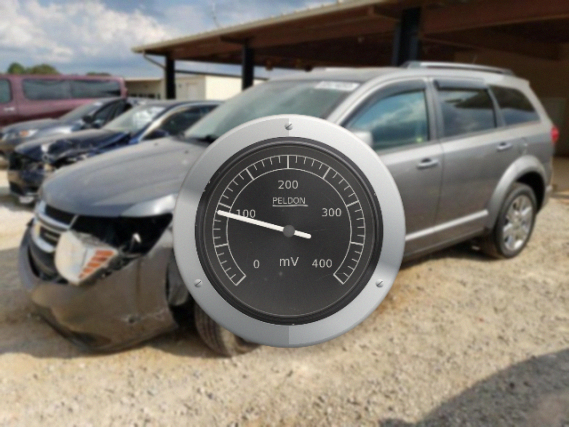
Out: 90
